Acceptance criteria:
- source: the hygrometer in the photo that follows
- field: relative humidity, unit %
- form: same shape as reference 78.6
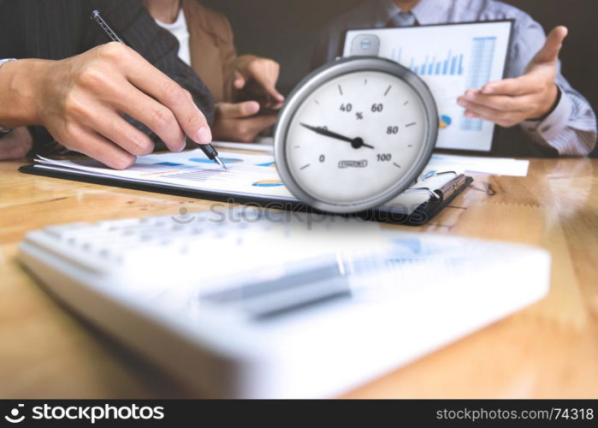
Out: 20
